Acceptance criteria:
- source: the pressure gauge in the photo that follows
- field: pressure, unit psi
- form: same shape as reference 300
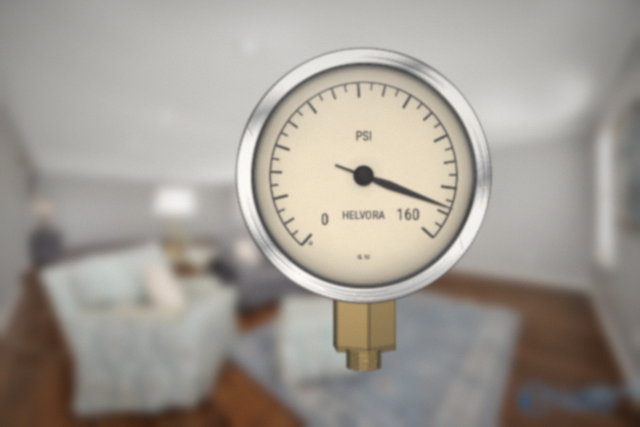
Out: 147.5
